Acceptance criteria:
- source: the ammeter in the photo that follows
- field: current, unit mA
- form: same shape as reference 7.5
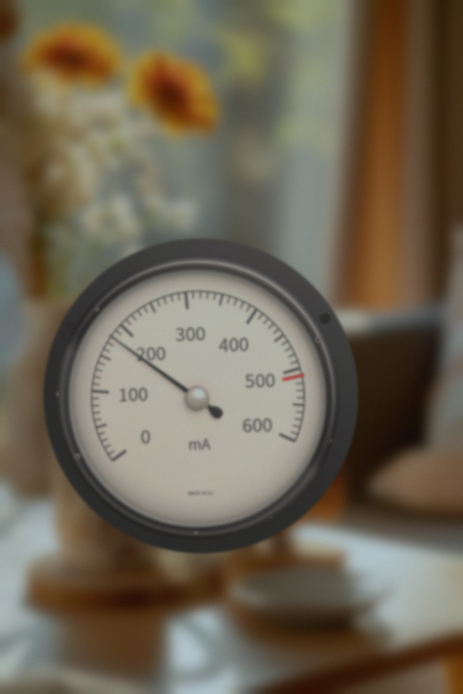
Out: 180
